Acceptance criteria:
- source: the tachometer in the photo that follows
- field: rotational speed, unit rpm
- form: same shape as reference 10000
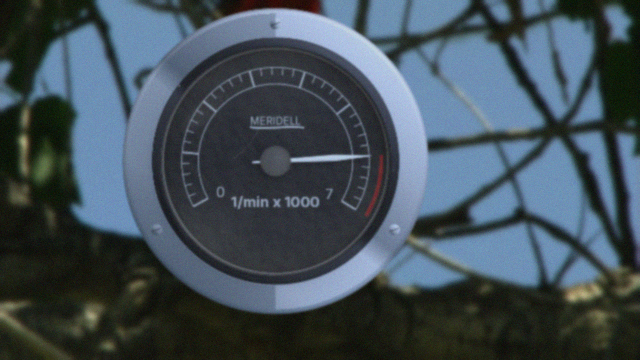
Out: 6000
